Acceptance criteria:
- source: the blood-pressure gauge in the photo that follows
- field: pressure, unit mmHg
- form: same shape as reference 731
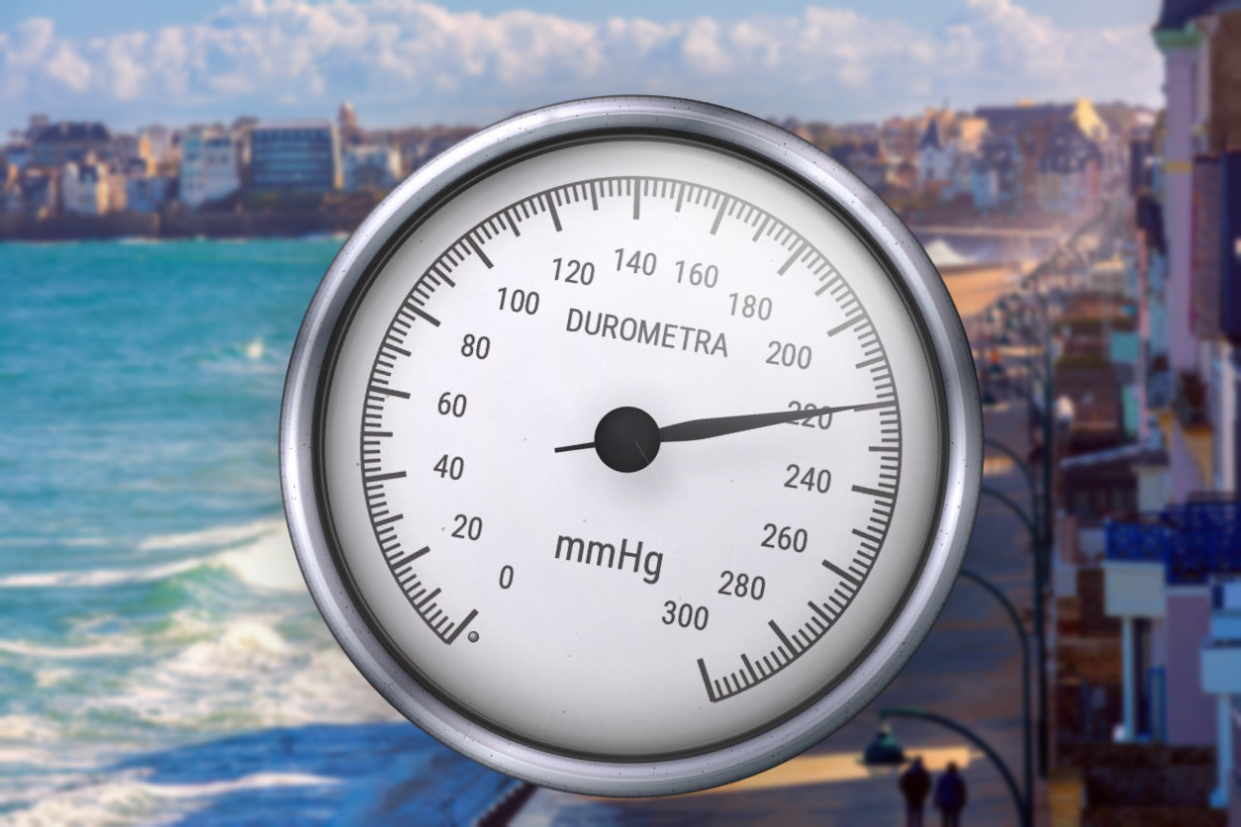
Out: 220
